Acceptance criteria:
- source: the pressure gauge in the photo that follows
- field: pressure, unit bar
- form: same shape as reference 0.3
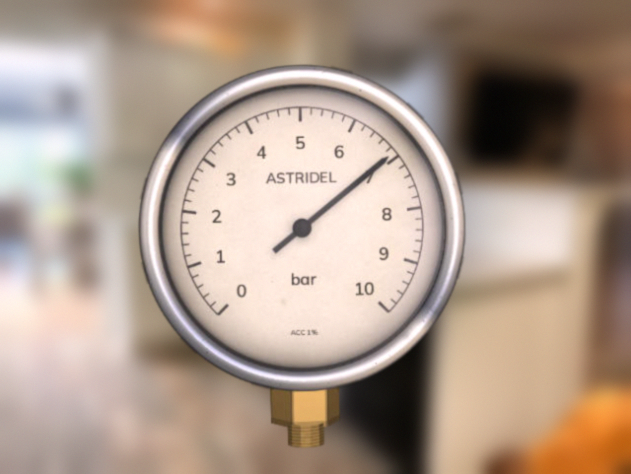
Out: 6.9
